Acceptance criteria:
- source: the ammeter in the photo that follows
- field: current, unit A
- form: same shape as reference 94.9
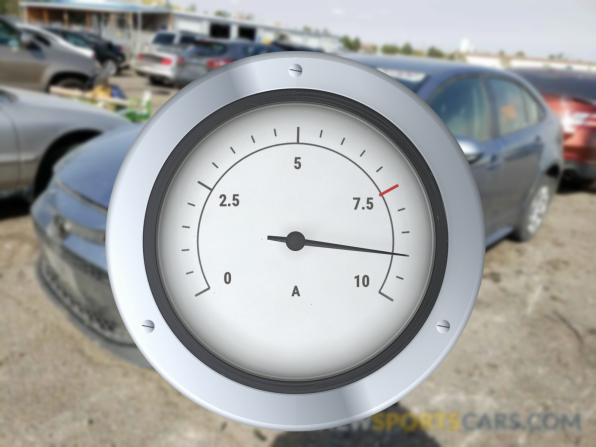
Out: 9
